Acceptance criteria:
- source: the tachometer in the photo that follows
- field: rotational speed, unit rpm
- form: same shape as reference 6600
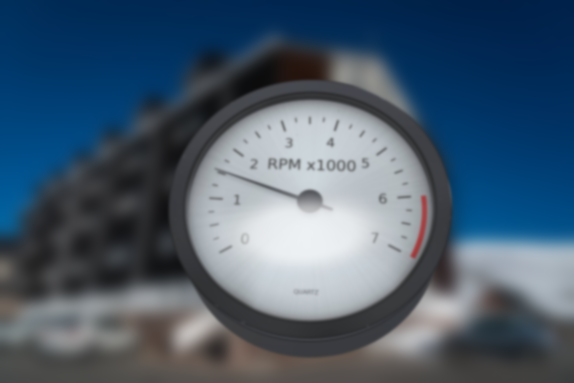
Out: 1500
